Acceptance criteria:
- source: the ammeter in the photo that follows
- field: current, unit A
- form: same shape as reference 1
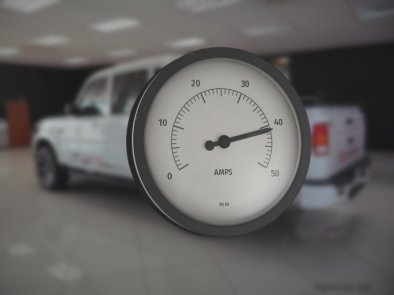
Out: 41
